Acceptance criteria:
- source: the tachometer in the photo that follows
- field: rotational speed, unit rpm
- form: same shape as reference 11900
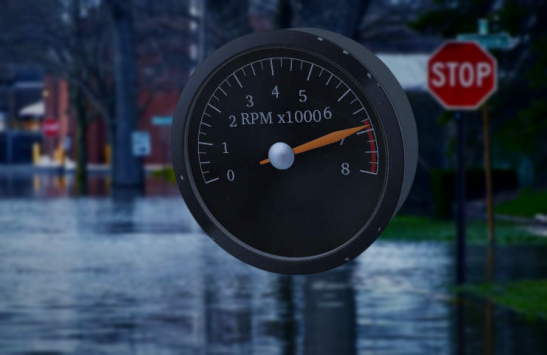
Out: 6875
